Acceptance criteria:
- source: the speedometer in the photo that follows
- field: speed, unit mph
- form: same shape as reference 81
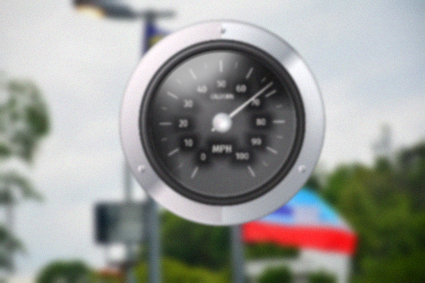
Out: 67.5
